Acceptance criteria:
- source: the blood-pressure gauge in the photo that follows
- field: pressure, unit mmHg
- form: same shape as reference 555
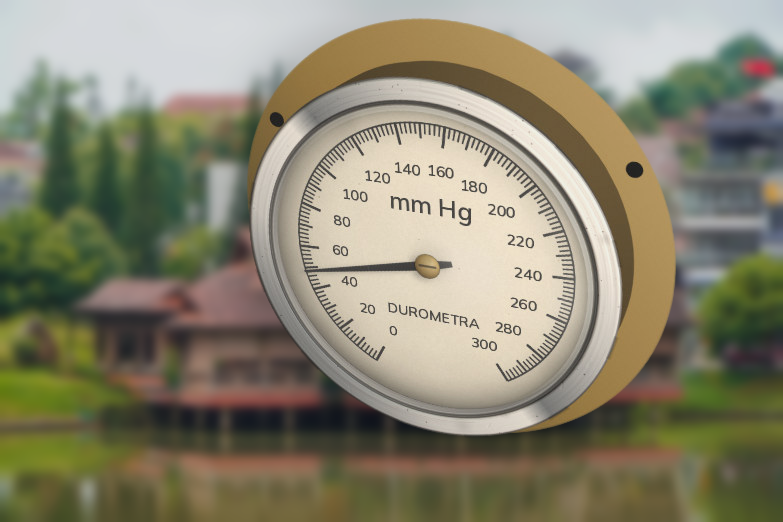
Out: 50
